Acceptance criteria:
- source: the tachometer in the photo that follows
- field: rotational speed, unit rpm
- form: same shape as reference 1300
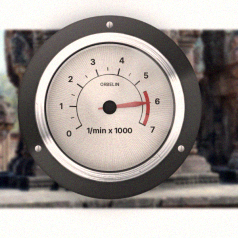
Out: 6000
